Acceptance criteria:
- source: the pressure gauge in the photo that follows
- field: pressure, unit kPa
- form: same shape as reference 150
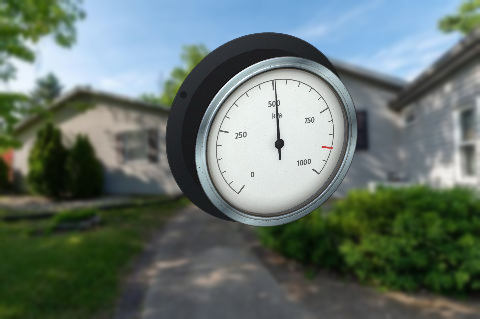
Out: 500
